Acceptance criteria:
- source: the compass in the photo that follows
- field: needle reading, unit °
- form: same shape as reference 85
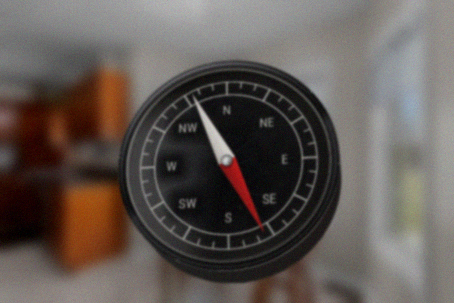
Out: 155
